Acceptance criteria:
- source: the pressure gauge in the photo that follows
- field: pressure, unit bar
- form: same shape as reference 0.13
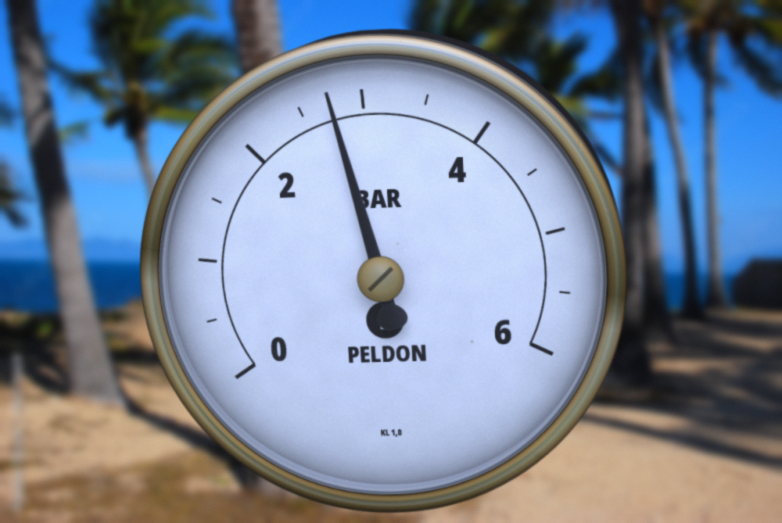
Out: 2.75
